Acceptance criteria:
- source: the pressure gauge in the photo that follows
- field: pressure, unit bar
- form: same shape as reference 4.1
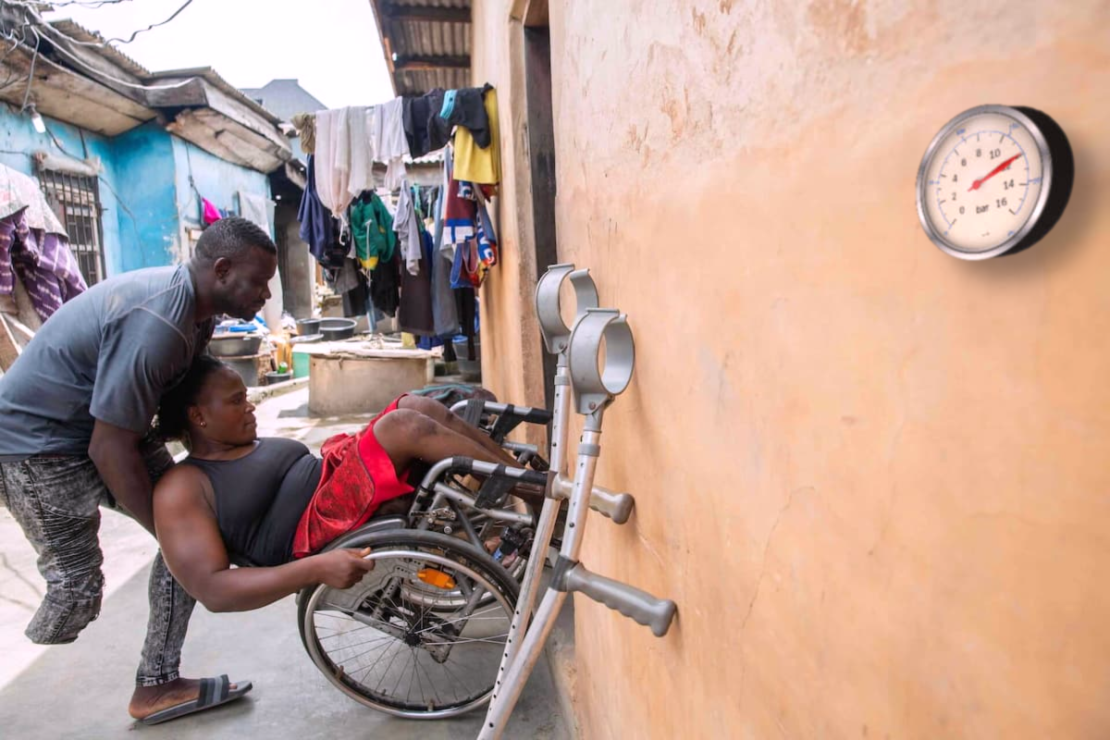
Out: 12
